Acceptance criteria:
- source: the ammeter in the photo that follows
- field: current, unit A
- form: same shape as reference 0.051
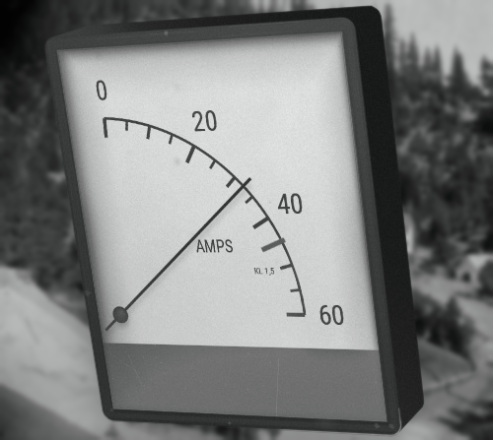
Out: 32.5
